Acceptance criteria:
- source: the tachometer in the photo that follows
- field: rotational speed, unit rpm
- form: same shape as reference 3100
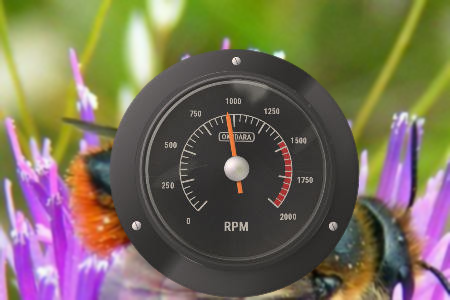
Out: 950
